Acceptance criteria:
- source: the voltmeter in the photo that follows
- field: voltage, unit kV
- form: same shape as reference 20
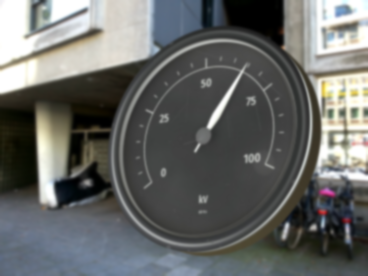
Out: 65
